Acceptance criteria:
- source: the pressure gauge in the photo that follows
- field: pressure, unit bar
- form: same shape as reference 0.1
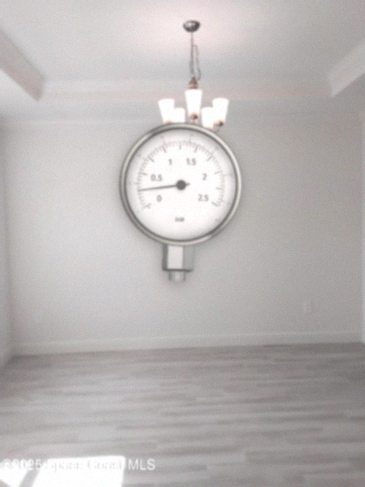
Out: 0.25
